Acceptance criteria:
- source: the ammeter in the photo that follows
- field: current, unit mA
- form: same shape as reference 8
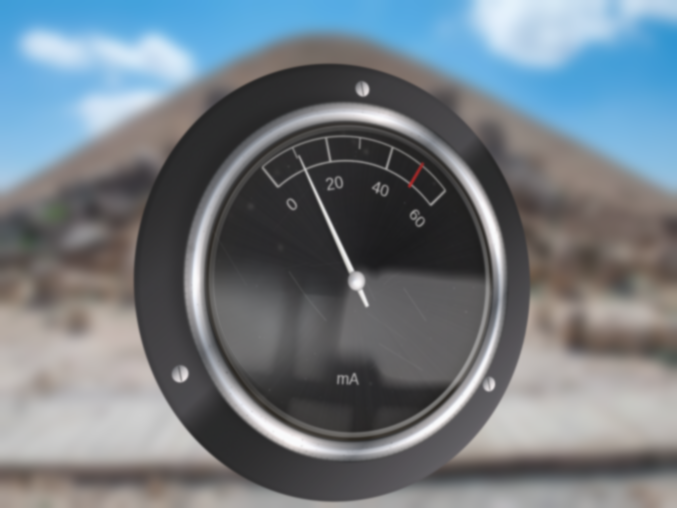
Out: 10
